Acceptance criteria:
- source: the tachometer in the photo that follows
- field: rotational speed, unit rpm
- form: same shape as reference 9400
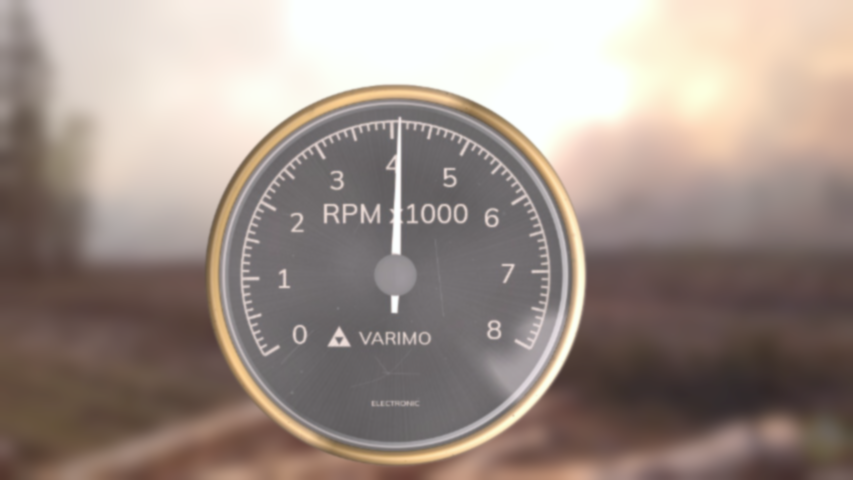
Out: 4100
